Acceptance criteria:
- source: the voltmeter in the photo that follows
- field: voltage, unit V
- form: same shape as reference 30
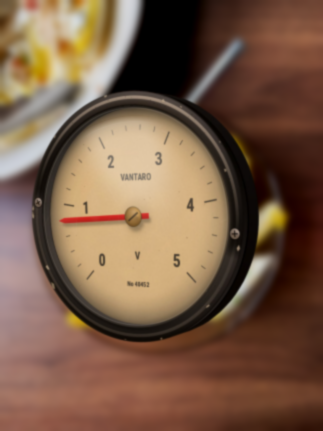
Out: 0.8
